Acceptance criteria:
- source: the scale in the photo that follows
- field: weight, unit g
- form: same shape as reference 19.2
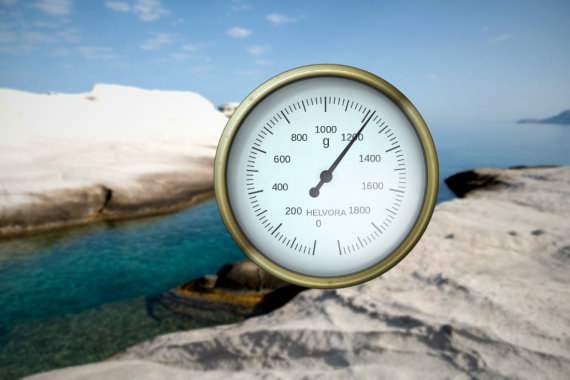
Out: 1220
